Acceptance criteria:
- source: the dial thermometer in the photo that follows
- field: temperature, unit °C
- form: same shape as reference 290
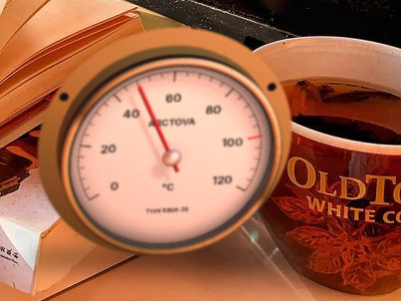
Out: 48
